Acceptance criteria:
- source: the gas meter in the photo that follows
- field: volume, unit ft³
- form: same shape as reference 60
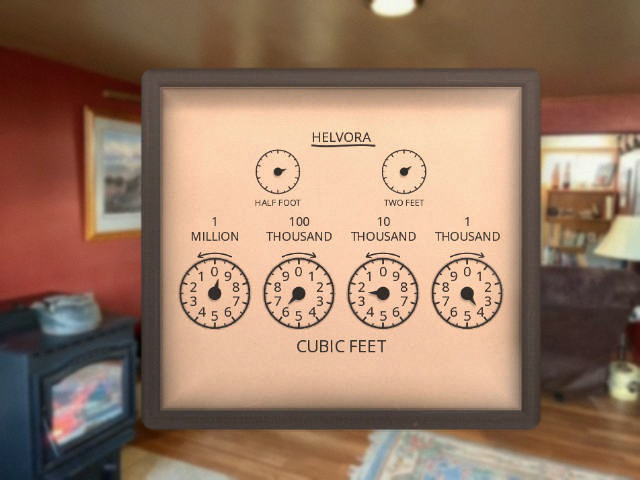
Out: 962400
